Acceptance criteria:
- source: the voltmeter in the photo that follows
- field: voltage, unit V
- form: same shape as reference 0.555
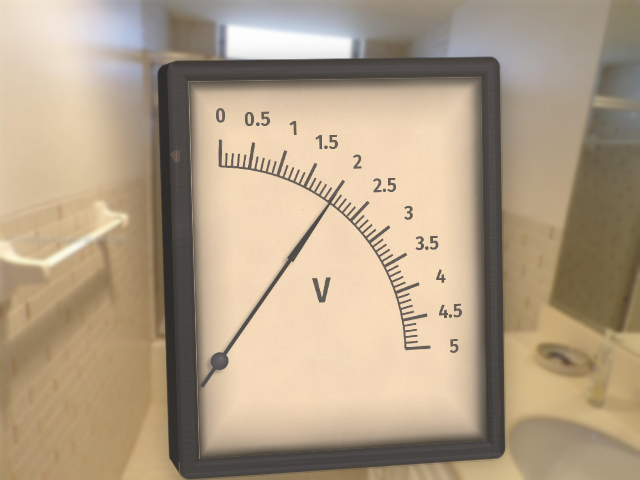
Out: 2
